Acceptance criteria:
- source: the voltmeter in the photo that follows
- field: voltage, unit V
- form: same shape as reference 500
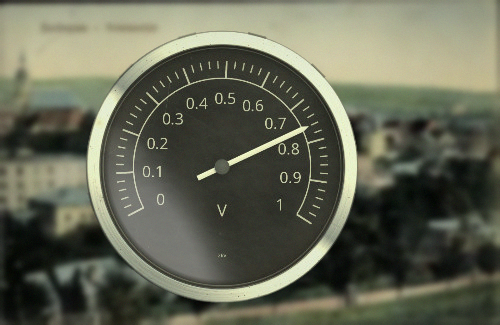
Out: 0.76
